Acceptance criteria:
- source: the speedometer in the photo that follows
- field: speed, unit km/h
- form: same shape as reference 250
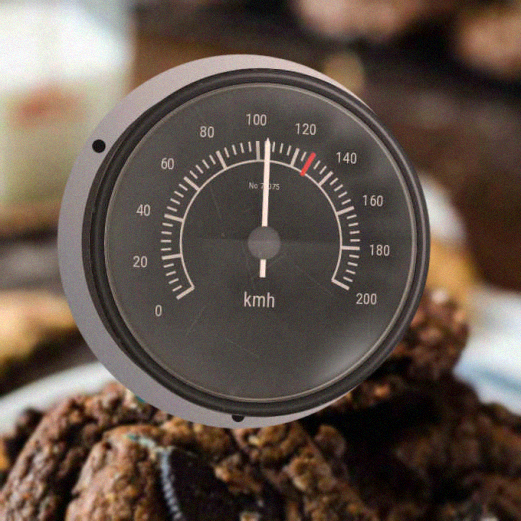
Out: 104
